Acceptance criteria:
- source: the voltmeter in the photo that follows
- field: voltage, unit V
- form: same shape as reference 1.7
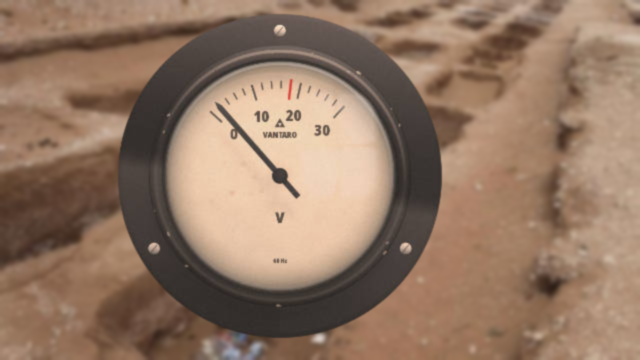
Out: 2
